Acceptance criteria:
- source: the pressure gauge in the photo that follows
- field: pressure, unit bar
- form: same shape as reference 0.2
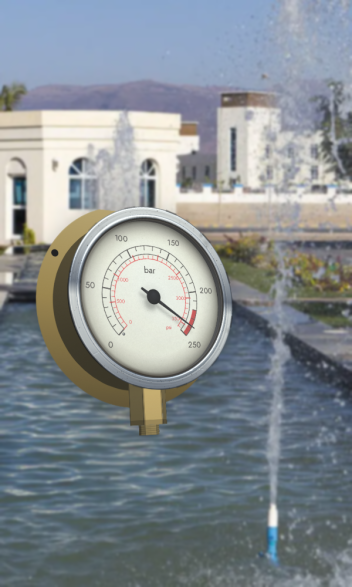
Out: 240
